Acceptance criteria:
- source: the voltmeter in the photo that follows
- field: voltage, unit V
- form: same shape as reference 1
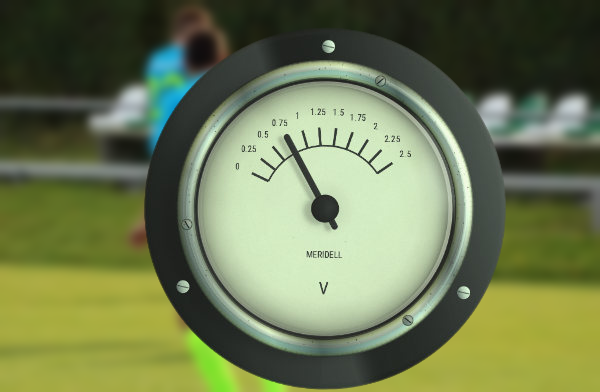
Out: 0.75
